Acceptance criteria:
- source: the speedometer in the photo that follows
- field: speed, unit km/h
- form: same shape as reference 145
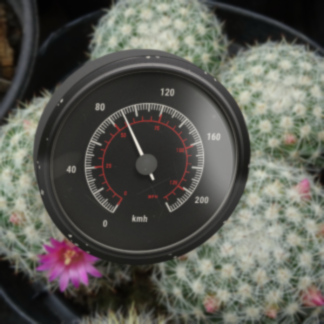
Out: 90
